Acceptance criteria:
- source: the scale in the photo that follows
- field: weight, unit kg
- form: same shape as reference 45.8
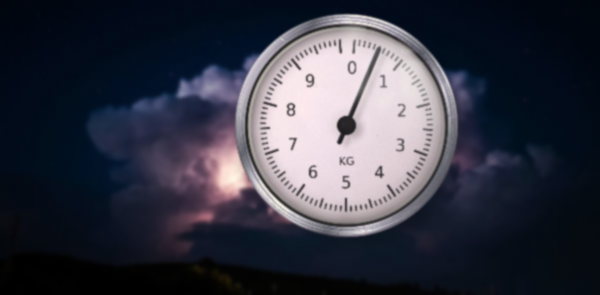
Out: 0.5
